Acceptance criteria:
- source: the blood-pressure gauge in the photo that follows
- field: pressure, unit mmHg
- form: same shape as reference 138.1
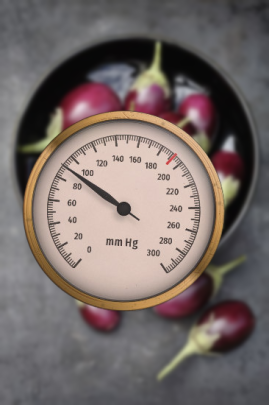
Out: 90
